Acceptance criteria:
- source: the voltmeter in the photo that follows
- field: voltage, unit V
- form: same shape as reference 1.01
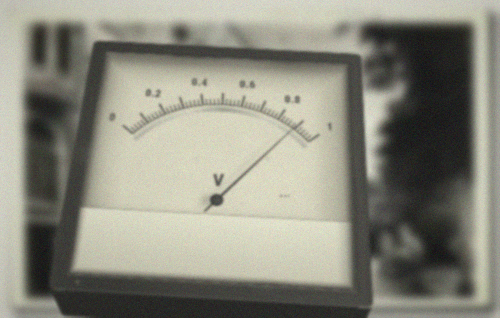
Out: 0.9
